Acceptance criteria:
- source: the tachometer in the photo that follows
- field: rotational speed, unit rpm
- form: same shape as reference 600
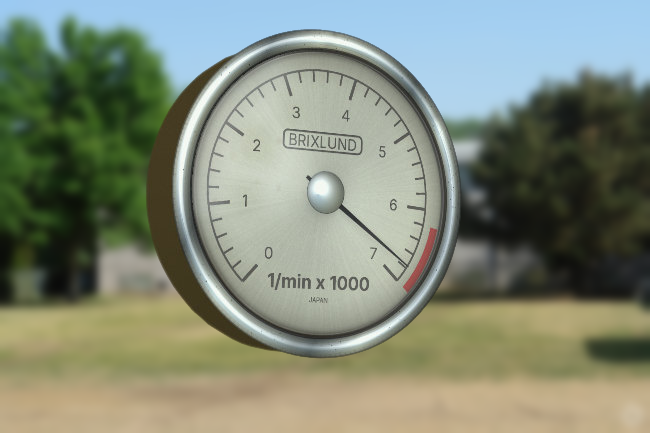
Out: 6800
